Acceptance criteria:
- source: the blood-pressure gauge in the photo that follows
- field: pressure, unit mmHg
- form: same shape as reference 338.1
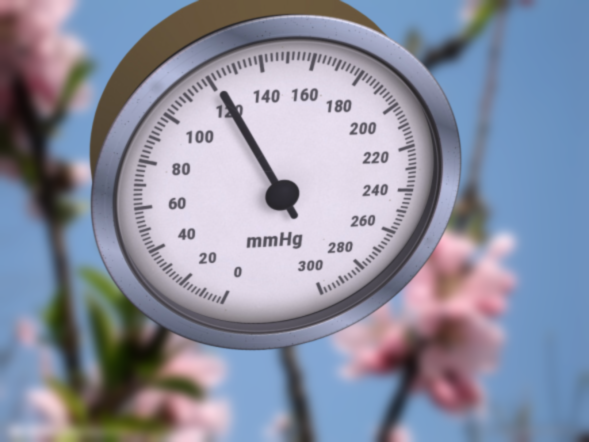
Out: 122
